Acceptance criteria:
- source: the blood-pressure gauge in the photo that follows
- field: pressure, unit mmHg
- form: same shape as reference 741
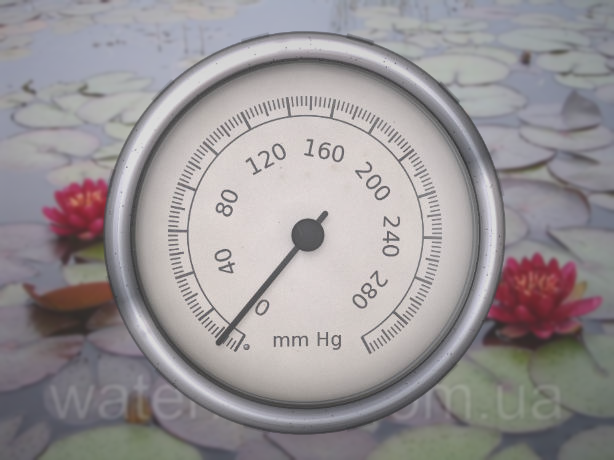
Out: 8
